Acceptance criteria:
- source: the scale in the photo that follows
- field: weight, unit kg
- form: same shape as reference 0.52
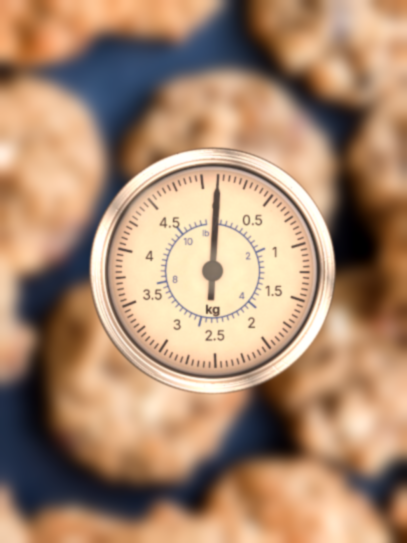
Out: 0
